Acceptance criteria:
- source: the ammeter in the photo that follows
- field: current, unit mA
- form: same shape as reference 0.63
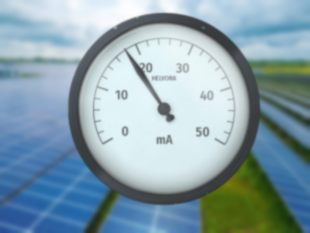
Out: 18
